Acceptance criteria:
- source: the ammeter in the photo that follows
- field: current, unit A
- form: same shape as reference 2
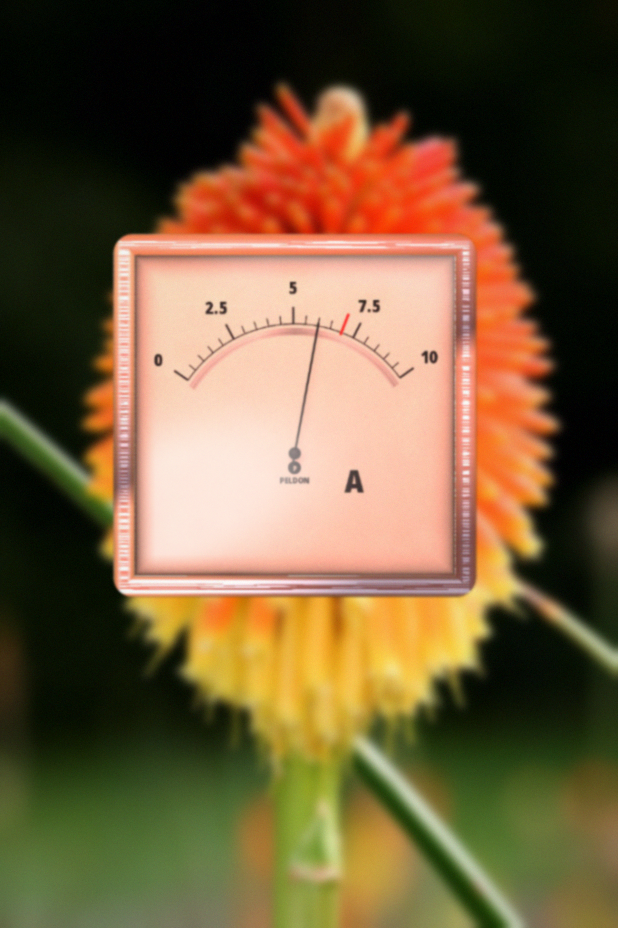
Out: 6
